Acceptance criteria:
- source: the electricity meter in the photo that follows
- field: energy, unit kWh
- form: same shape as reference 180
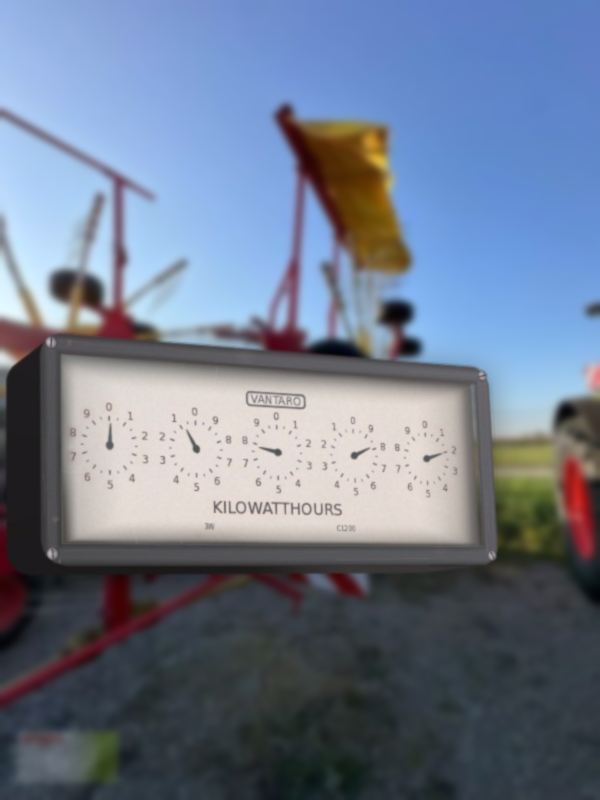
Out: 782
